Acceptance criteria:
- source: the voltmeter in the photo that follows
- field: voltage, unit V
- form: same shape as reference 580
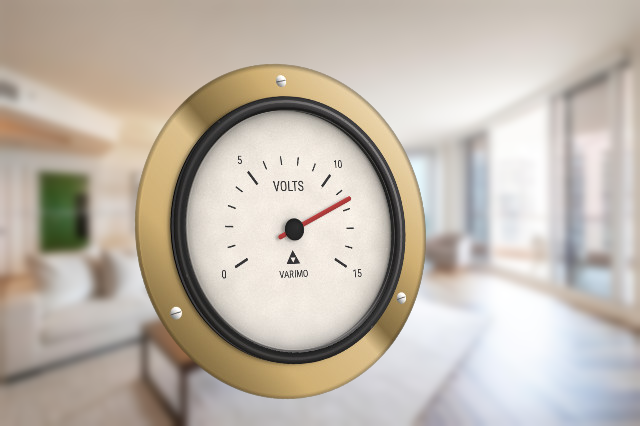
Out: 11.5
